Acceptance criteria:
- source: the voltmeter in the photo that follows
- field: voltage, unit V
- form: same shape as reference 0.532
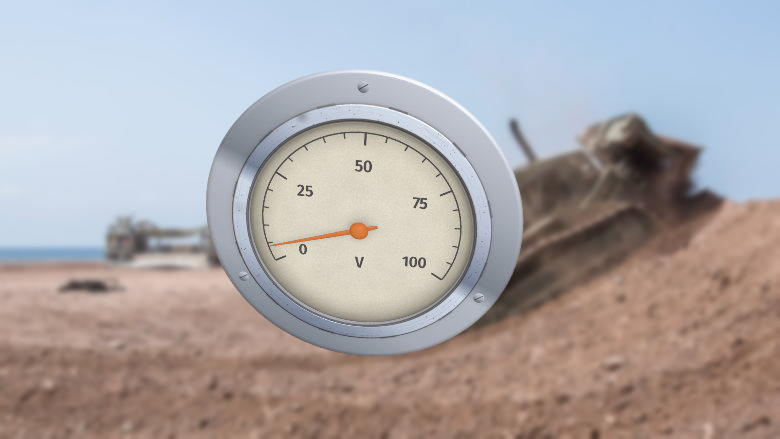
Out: 5
